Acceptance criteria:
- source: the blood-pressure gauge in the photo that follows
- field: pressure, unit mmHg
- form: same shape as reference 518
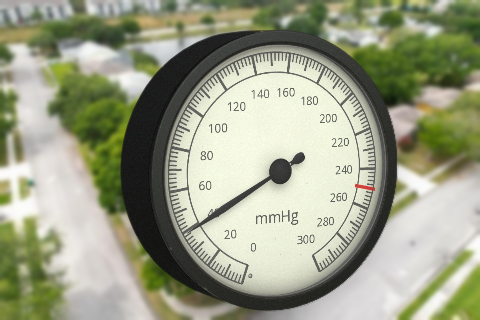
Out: 40
